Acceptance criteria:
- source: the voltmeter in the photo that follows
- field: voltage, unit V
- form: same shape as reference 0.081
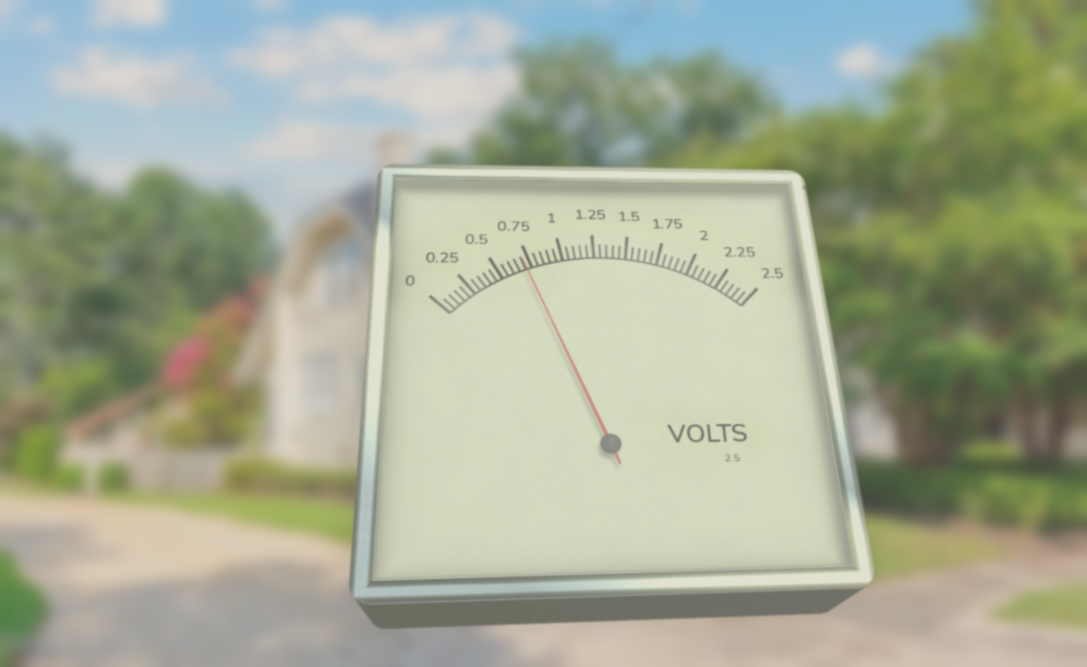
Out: 0.7
